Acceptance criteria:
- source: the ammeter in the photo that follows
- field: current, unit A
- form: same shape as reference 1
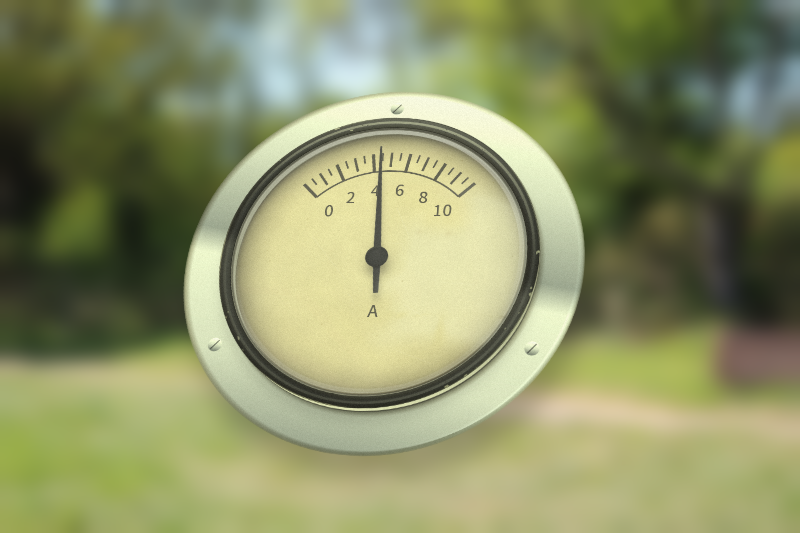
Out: 4.5
